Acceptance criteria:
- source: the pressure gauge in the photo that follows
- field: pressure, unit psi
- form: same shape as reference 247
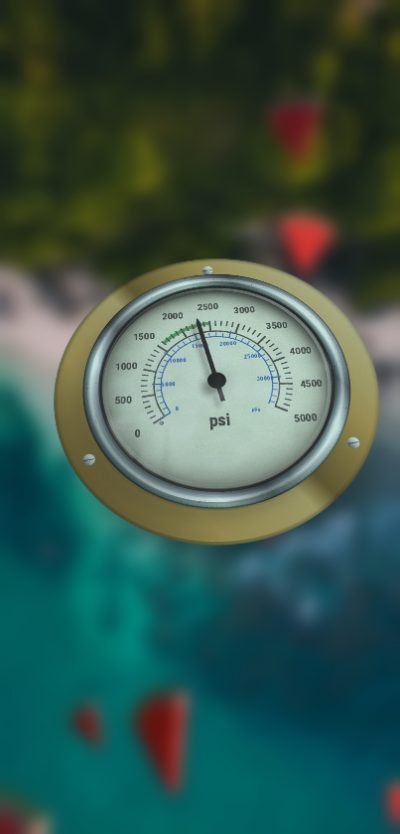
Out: 2300
